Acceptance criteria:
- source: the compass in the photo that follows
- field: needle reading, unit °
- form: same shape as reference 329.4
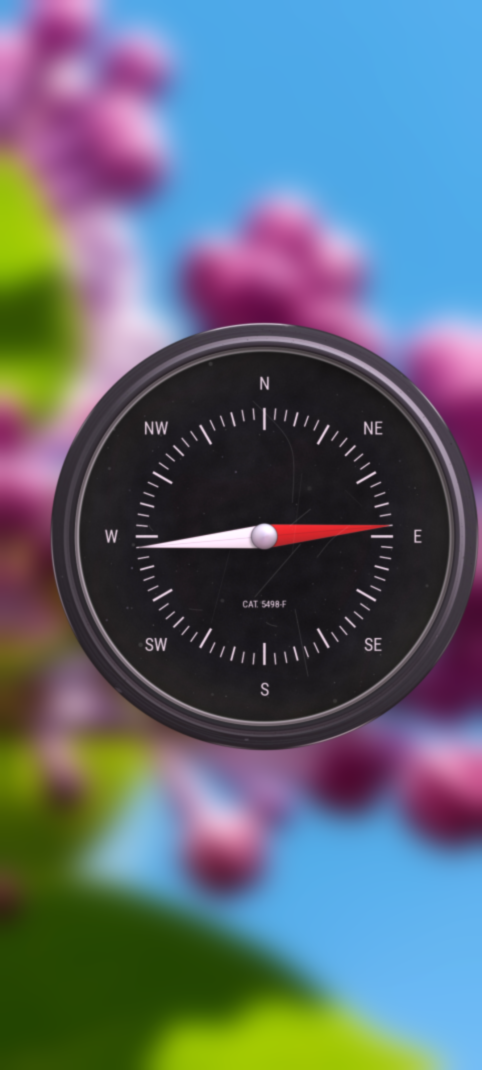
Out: 85
